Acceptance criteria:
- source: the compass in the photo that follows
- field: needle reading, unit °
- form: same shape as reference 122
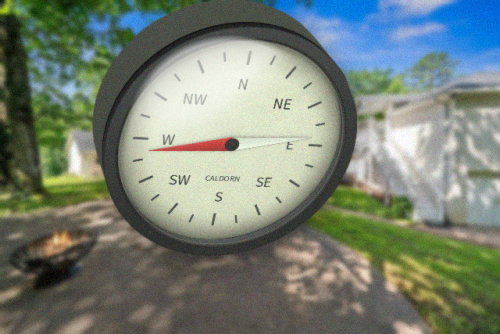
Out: 262.5
